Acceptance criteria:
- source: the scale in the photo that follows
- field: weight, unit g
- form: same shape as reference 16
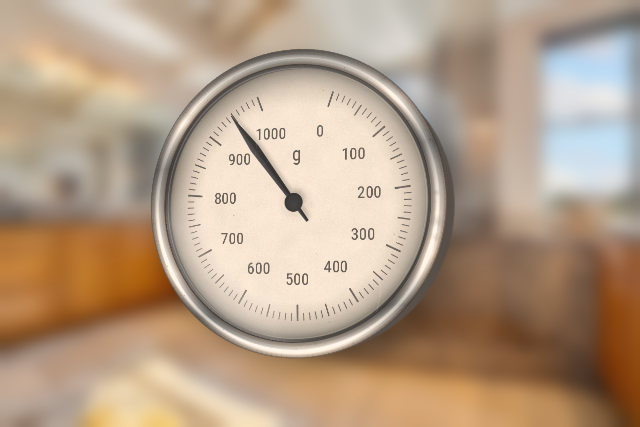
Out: 950
